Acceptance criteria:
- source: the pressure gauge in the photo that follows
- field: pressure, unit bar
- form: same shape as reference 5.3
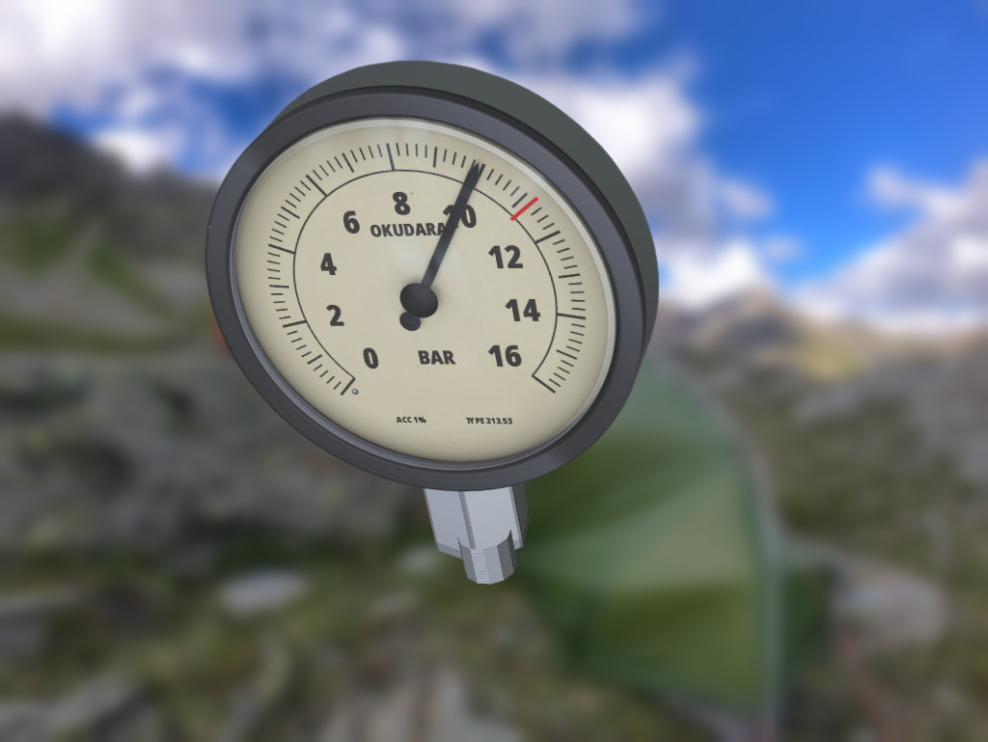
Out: 9.9
